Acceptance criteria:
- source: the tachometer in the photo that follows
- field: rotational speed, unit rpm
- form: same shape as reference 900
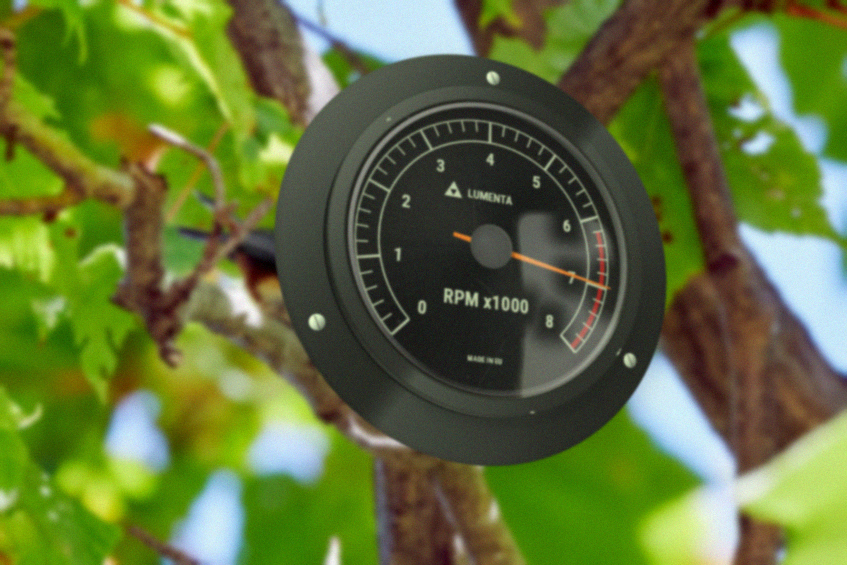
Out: 7000
